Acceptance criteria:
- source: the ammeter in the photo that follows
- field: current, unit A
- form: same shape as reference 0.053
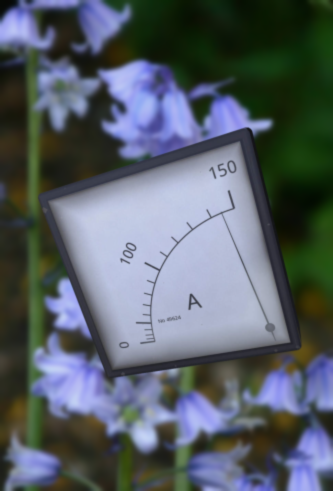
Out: 145
